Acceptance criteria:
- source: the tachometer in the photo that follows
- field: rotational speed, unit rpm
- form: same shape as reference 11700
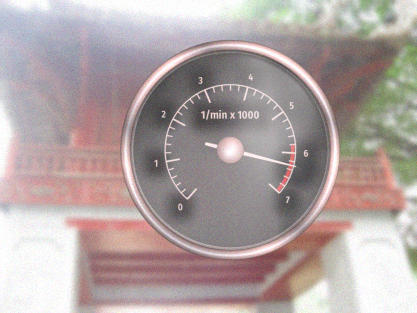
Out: 6300
